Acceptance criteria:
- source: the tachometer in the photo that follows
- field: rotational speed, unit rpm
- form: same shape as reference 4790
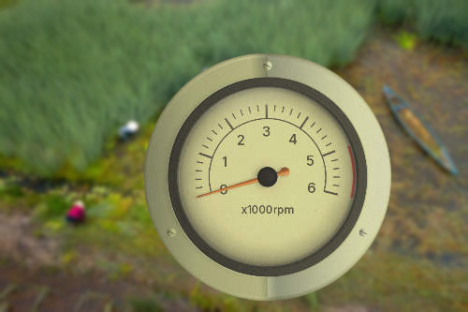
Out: 0
